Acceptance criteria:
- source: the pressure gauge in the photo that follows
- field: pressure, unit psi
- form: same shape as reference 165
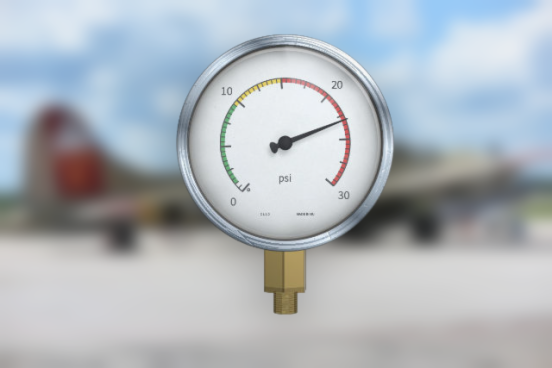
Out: 23
